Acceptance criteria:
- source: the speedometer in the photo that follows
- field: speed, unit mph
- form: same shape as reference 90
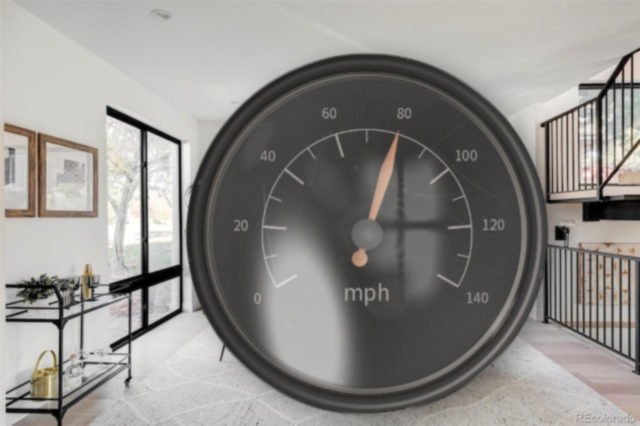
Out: 80
